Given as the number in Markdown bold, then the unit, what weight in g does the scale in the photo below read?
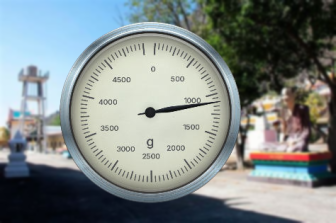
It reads **1100** g
